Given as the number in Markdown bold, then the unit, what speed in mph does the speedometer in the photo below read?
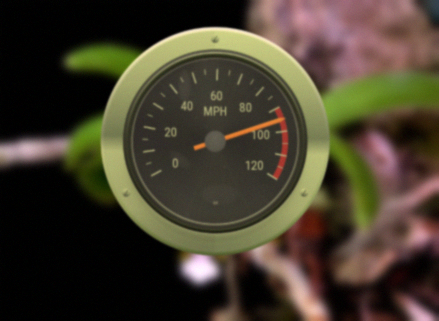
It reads **95** mph
